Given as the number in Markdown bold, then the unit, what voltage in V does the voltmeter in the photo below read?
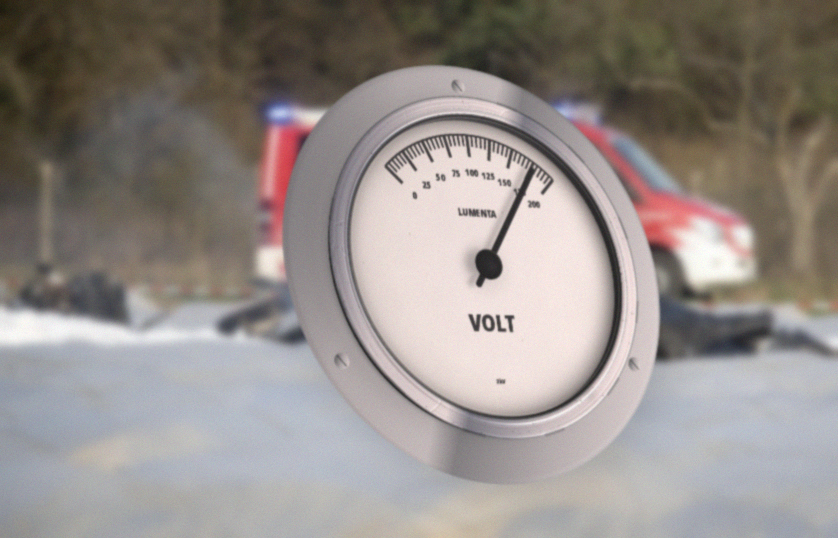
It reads **175** V
